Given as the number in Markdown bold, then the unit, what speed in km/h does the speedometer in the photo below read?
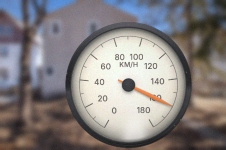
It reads **160** km/h
